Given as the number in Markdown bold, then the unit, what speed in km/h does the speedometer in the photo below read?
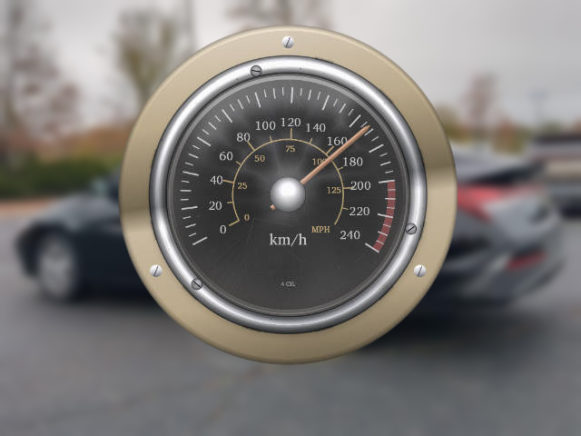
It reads **167.5** km/h
